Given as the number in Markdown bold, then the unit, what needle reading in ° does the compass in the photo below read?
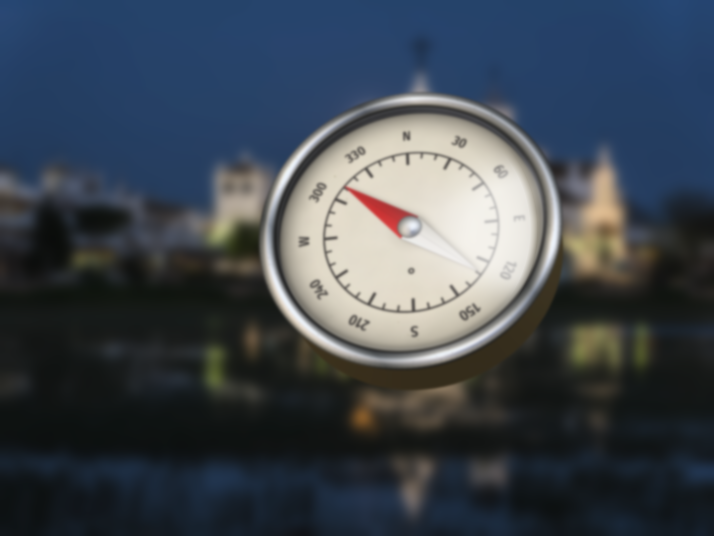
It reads **310** °
